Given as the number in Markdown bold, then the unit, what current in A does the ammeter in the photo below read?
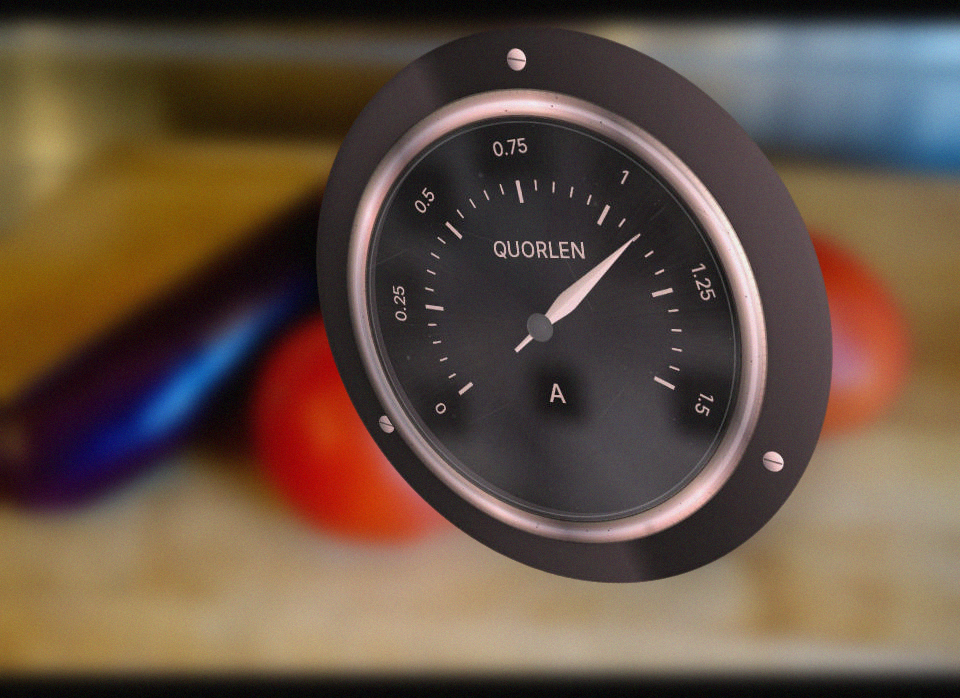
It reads **1.1** A
